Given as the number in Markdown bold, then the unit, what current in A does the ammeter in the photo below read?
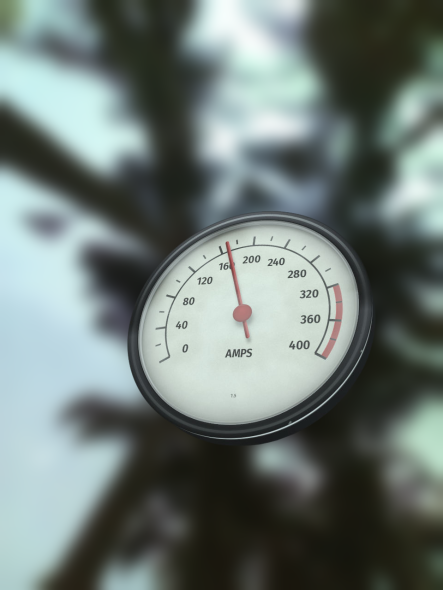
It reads **170** A
